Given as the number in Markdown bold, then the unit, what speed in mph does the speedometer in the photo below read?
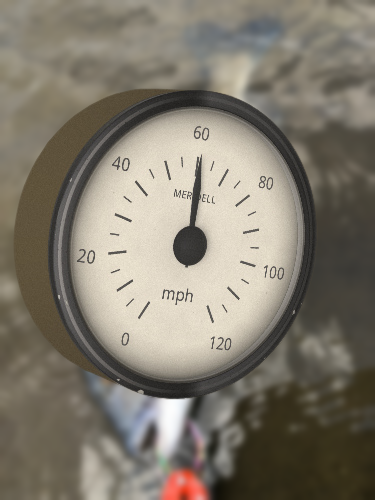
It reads **60** mph
